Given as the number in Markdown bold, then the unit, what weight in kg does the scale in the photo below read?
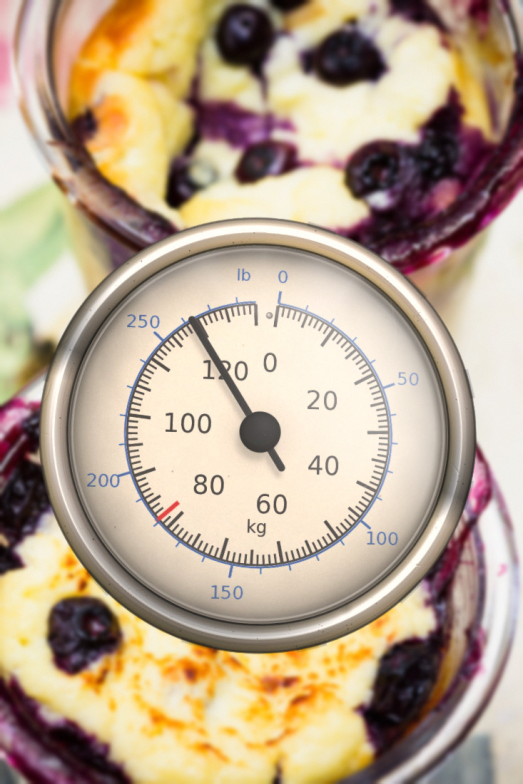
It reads **119** kg
